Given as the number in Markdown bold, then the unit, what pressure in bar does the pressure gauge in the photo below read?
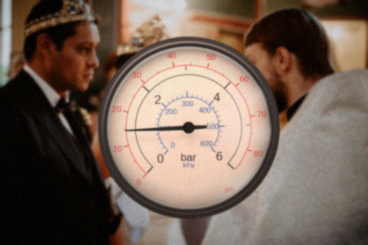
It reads **1** bar
